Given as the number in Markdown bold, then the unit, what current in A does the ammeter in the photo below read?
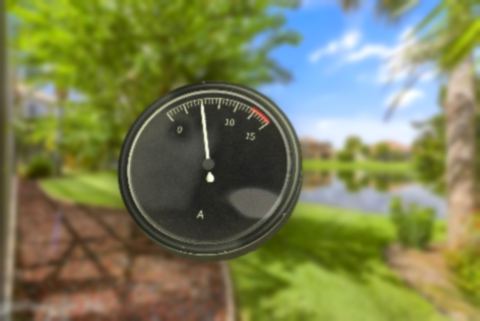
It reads **5** A
